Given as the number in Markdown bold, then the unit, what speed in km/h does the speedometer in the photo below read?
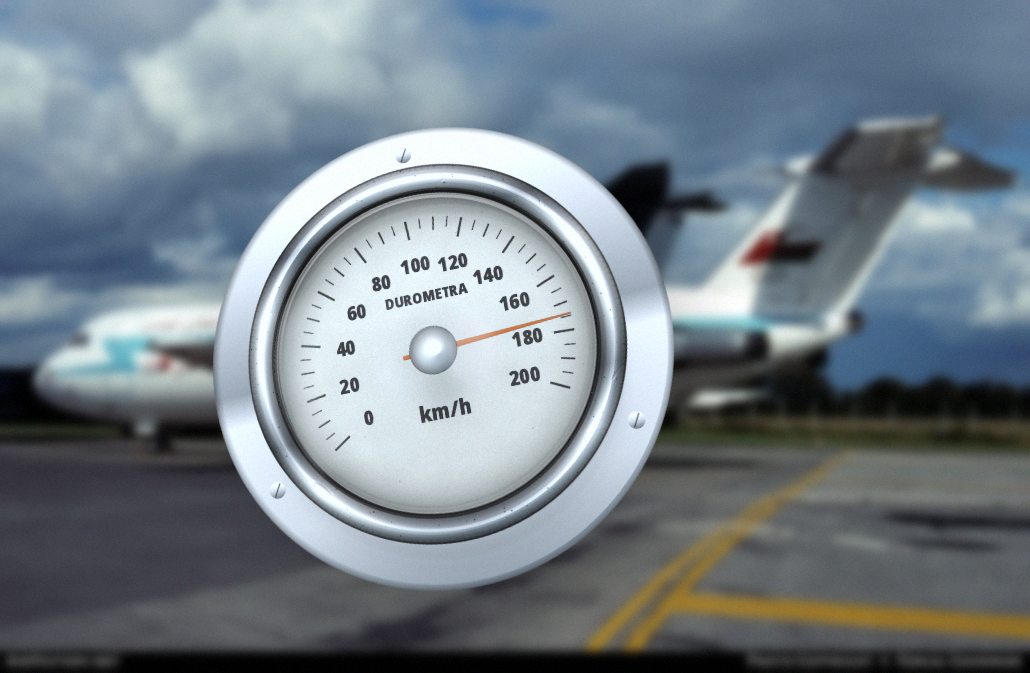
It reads **175** km/h
